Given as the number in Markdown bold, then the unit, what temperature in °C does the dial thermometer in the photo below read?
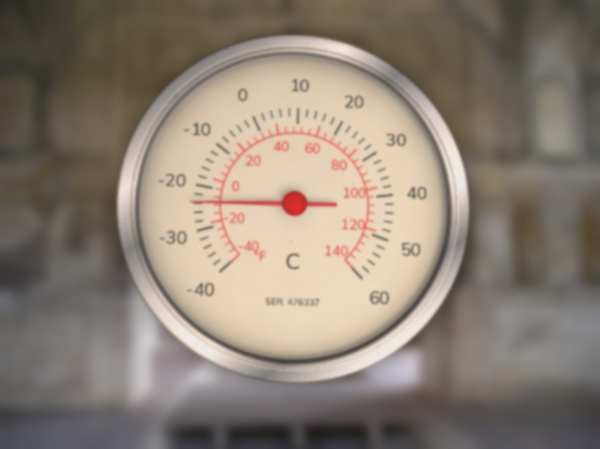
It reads **-24** °C
